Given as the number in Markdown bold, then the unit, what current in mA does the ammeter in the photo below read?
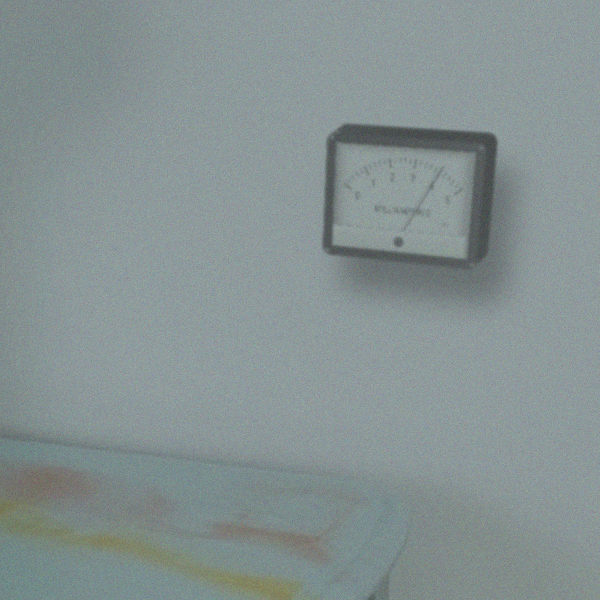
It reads **4** mA
